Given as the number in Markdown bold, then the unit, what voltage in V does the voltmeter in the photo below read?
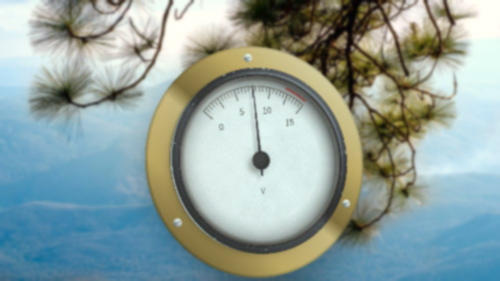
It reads **7.5** V
